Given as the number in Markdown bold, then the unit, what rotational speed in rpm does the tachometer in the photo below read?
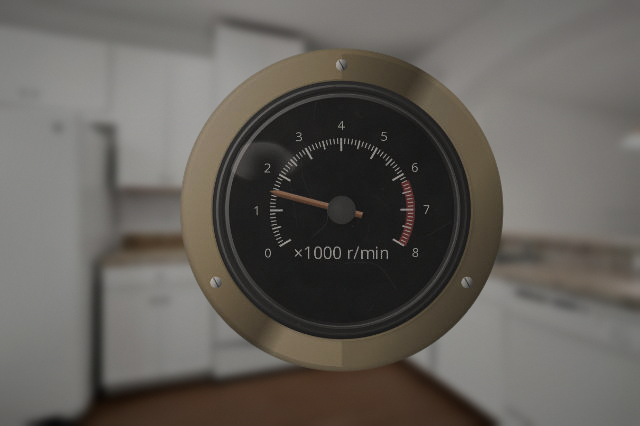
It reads **1500** rpm
